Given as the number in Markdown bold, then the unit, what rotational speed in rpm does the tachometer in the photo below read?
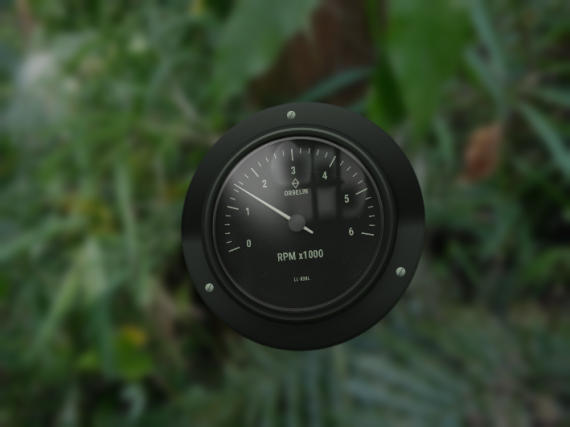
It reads **1500** rpm
